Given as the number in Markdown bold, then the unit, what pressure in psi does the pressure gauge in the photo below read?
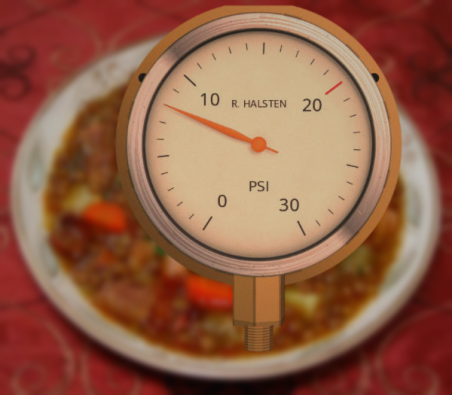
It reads **8** psi
